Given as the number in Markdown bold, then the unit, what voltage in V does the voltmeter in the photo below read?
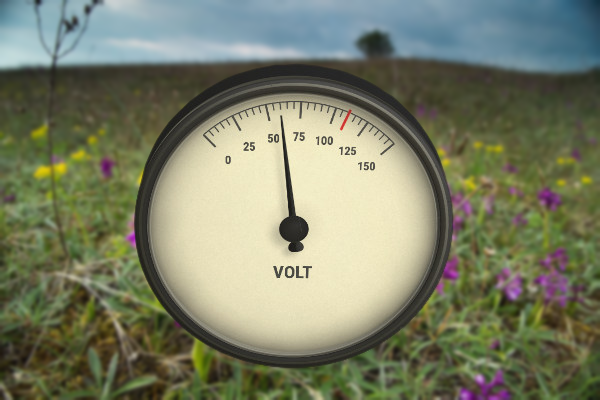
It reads **60** V
